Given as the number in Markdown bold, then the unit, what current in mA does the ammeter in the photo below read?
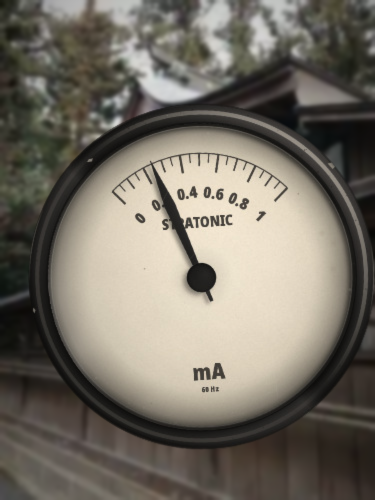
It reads **0.25** mA
